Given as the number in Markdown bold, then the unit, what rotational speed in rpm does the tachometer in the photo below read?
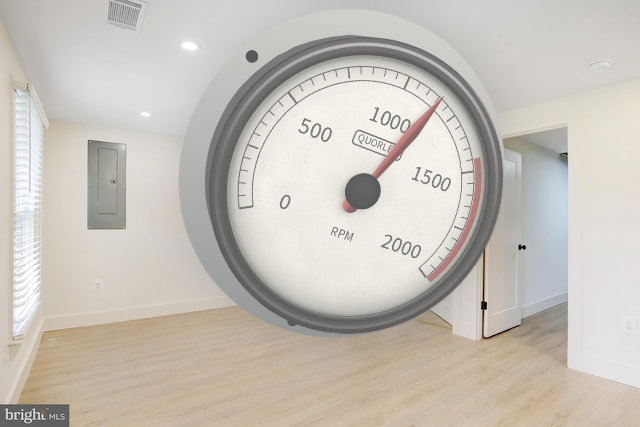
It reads **1150** rpm
